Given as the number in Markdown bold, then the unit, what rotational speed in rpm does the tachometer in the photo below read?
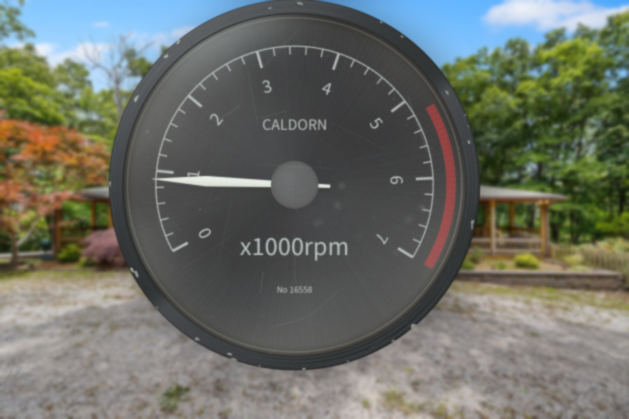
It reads **900** rpm
